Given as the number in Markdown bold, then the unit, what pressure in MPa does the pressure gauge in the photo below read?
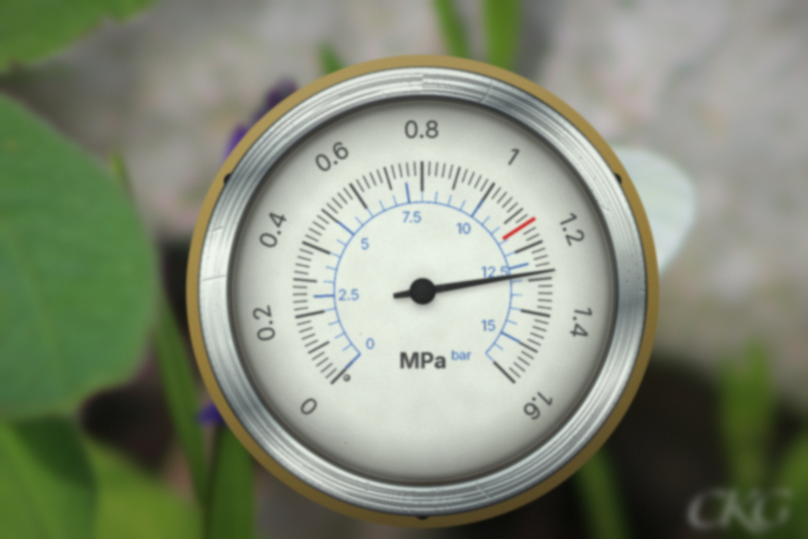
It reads **1.28** MPa
